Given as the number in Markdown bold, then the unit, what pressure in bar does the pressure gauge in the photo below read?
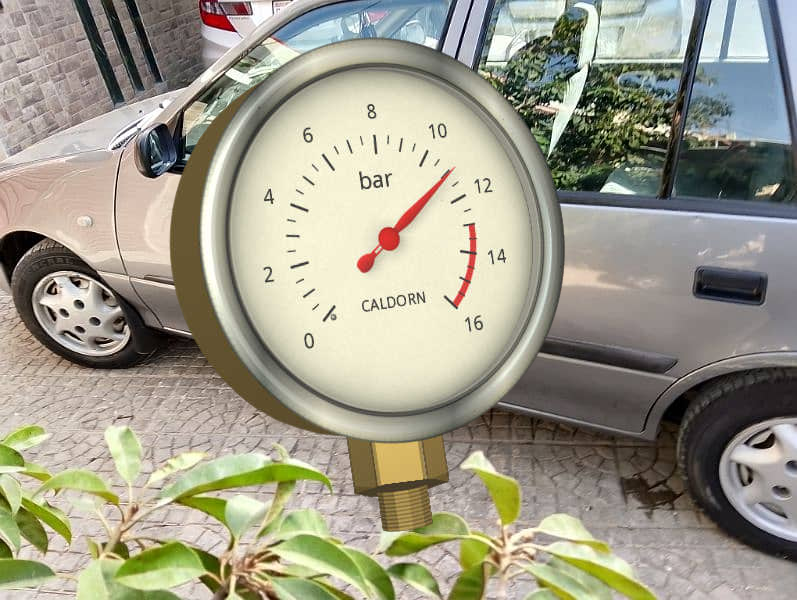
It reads **11** bar
